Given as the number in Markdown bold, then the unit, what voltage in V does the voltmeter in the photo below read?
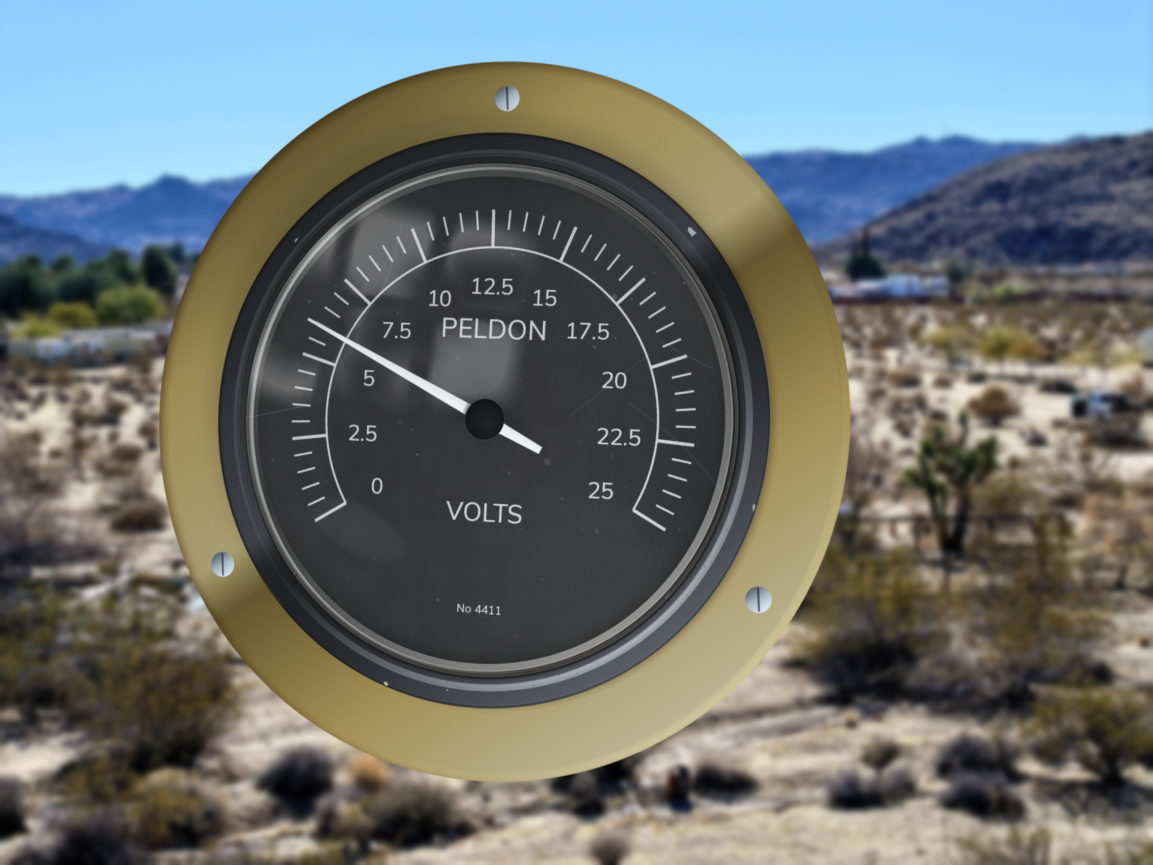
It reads **6** V
